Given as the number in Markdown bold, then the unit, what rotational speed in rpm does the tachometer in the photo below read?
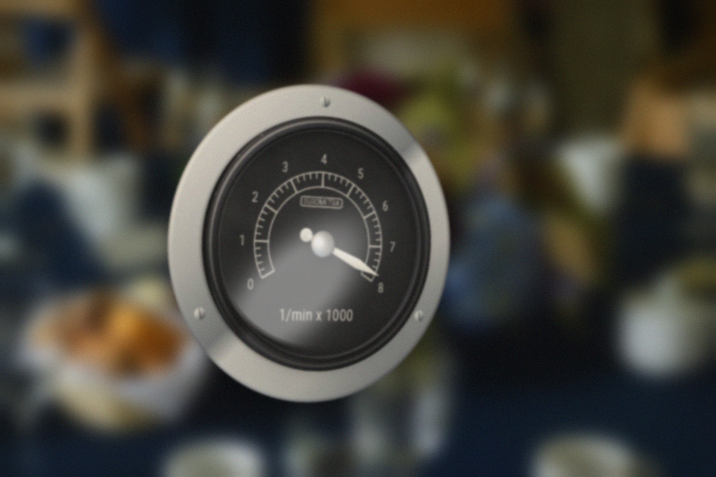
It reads **7800** rpm
